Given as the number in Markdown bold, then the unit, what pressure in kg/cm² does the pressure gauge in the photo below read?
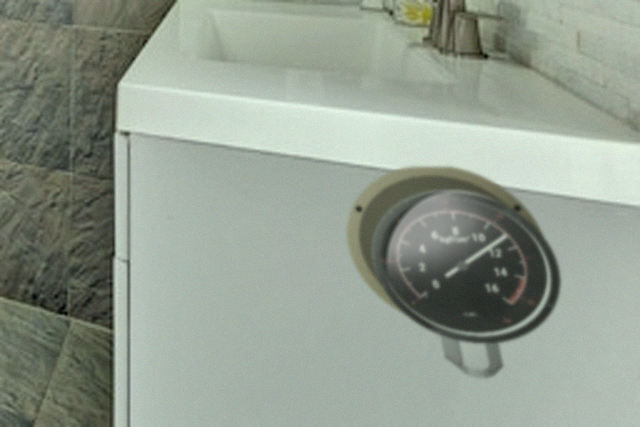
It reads **11** kg/cm²
